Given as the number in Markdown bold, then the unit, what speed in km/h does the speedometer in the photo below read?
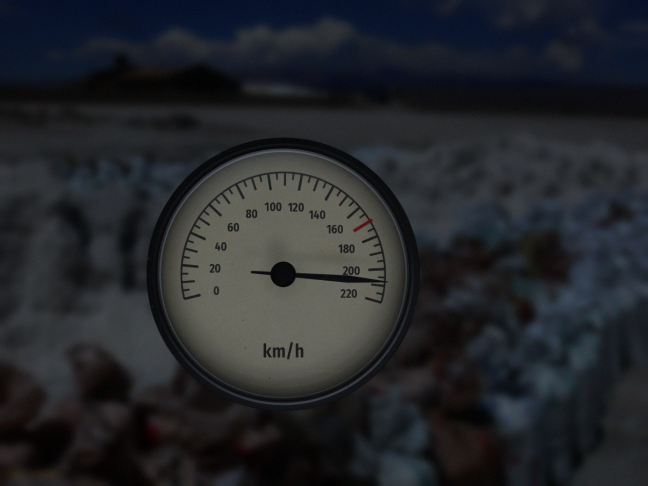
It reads **207.5** km/h
